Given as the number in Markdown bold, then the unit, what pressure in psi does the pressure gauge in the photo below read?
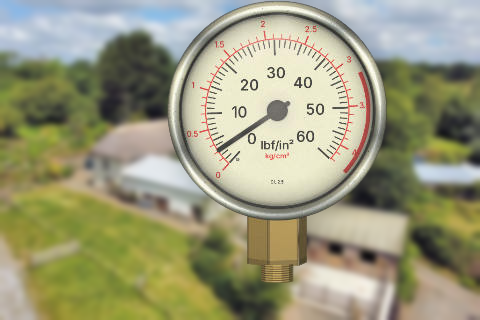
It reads **3** psi
